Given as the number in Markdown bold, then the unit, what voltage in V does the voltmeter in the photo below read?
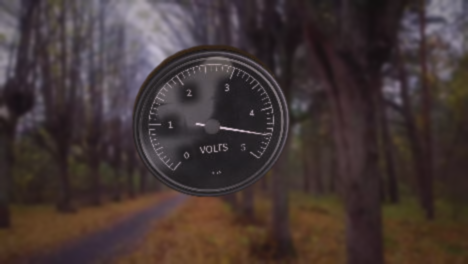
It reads **4.5** V
